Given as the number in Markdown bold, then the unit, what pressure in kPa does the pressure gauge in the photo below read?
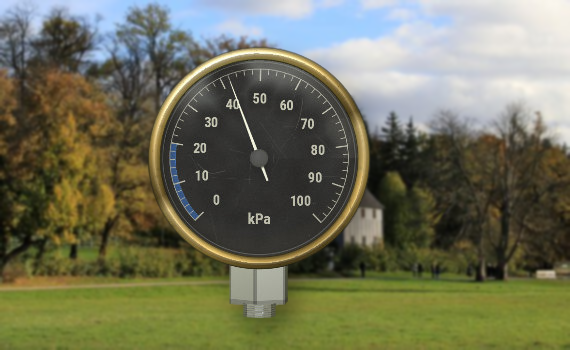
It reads **42** kPa
